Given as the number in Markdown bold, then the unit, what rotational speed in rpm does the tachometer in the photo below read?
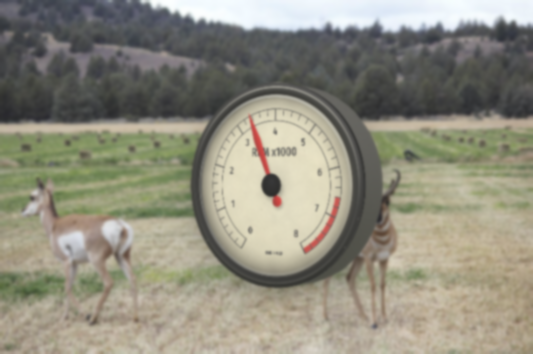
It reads **3400** rpm
